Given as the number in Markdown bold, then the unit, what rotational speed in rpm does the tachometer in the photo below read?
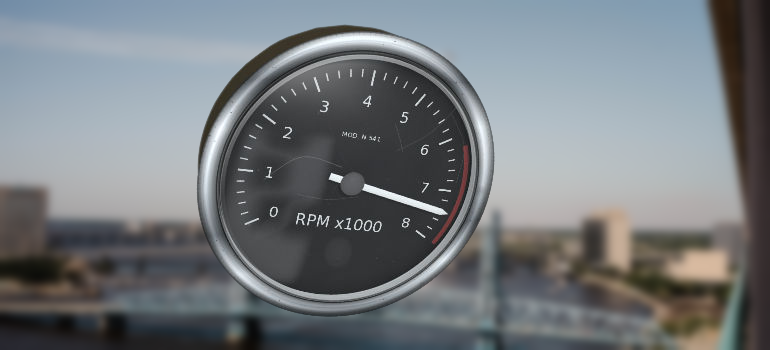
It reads **7400** rpm
